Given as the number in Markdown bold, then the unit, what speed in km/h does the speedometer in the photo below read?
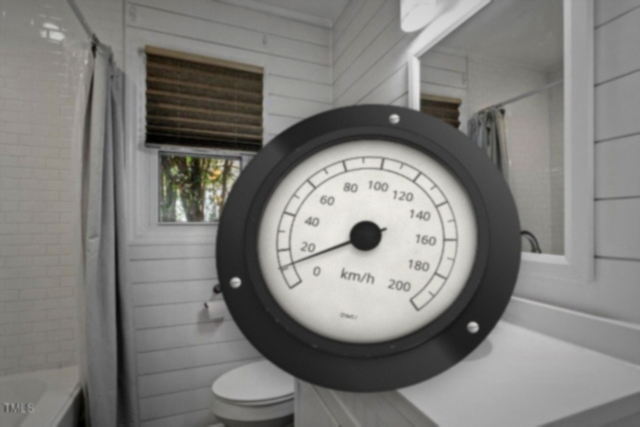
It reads **10** km/h
